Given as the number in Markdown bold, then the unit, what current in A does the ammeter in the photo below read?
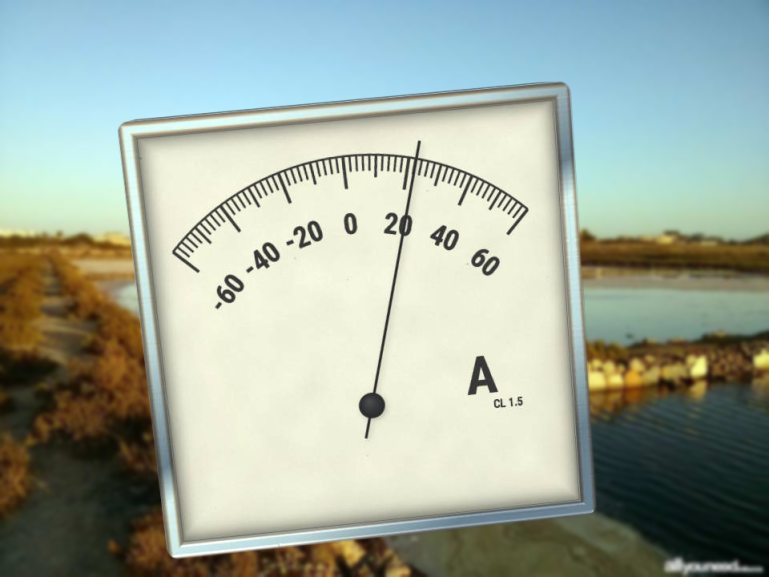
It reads **22** A
